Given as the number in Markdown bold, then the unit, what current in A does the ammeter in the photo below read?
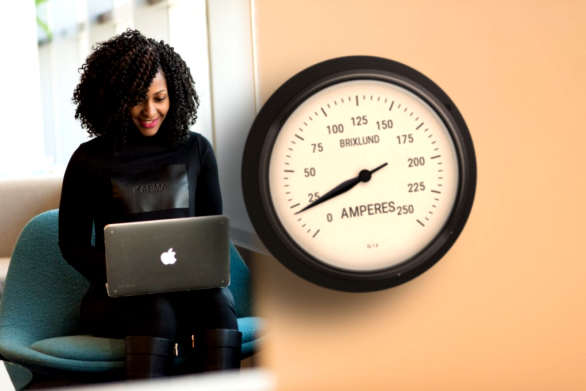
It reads **20** A
